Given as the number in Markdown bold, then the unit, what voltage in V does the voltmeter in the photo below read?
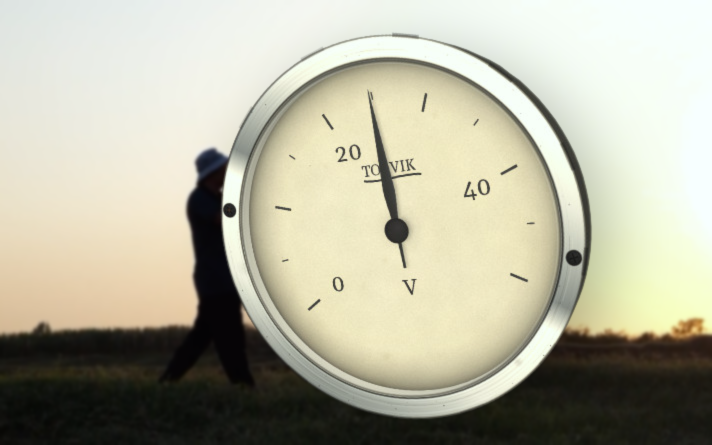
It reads **25** V
